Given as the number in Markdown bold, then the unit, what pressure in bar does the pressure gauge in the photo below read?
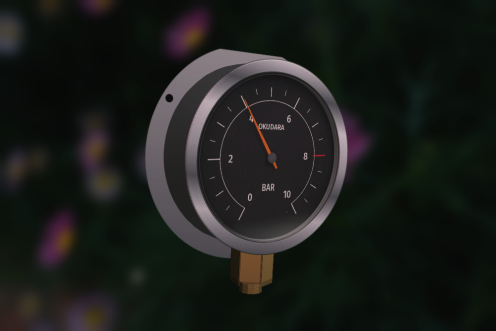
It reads **4** bar
